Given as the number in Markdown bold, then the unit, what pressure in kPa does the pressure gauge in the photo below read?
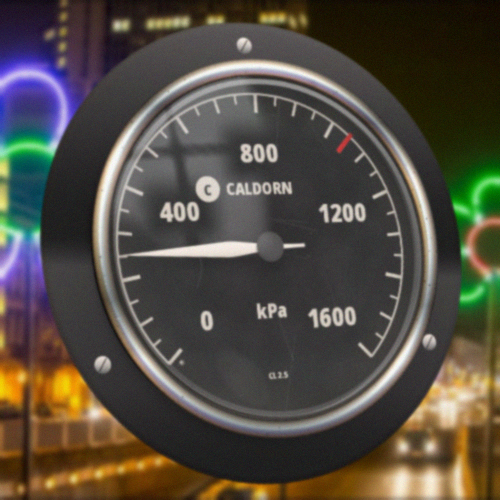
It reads **250** kPa
